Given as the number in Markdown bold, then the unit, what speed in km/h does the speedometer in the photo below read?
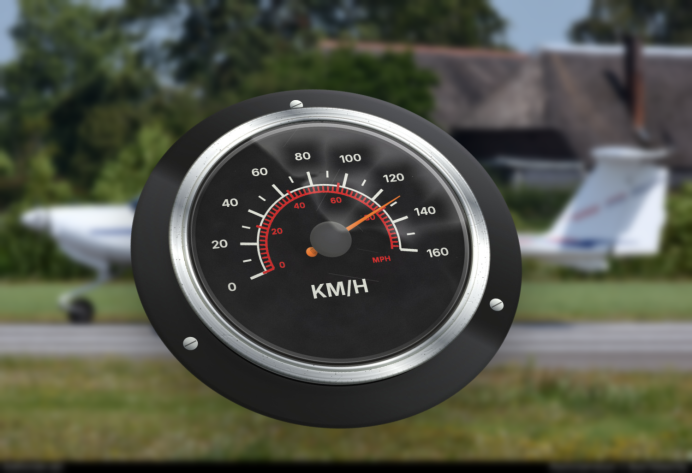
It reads **130** km/h
